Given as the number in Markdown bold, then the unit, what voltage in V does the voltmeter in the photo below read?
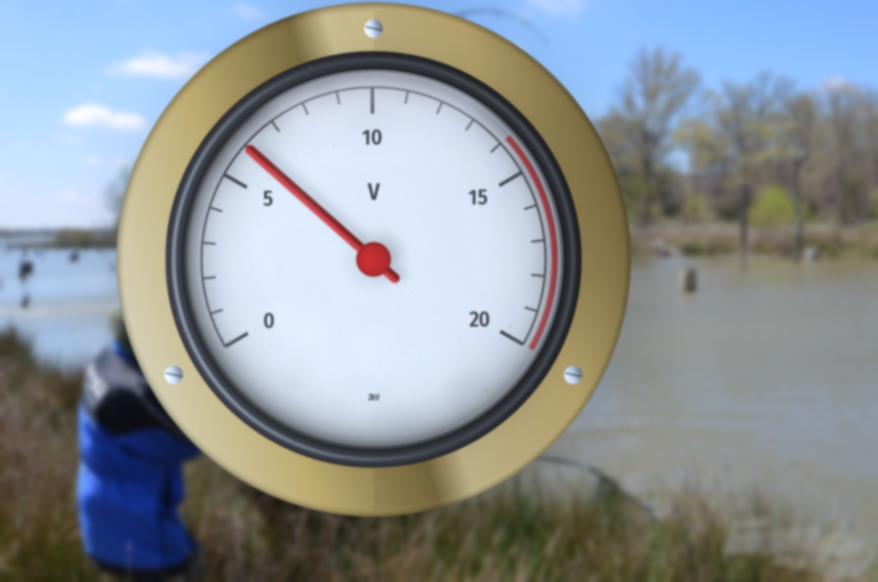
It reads **6** V
